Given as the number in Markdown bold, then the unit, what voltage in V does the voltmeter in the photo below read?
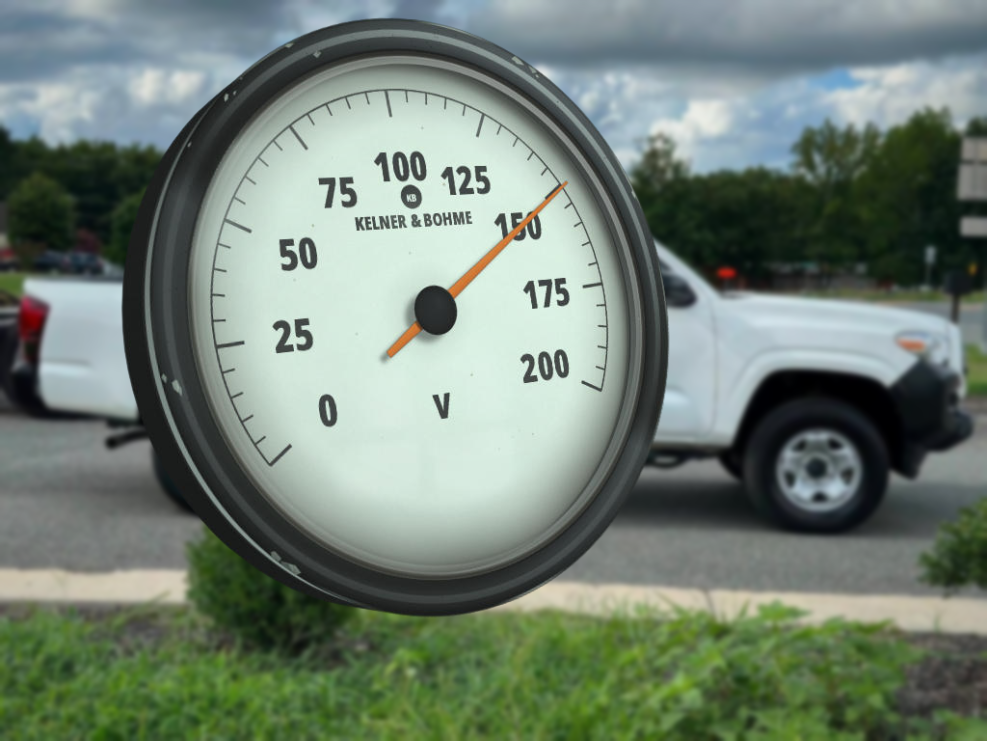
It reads **150** V
